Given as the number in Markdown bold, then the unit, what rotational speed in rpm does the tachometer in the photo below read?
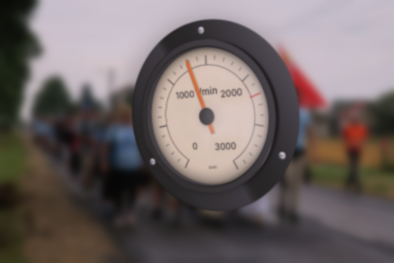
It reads **1300** rpm
